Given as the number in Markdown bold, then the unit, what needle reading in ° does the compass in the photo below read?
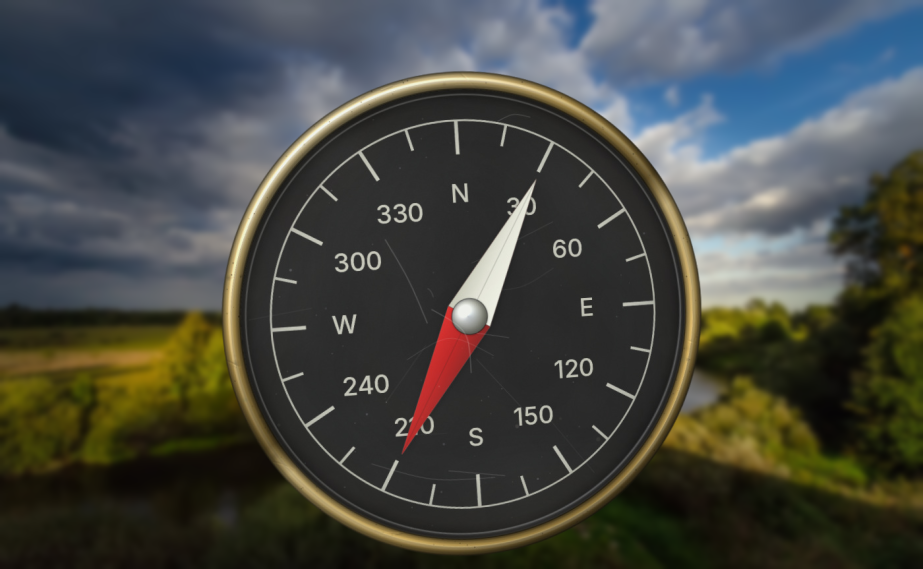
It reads **210** °
